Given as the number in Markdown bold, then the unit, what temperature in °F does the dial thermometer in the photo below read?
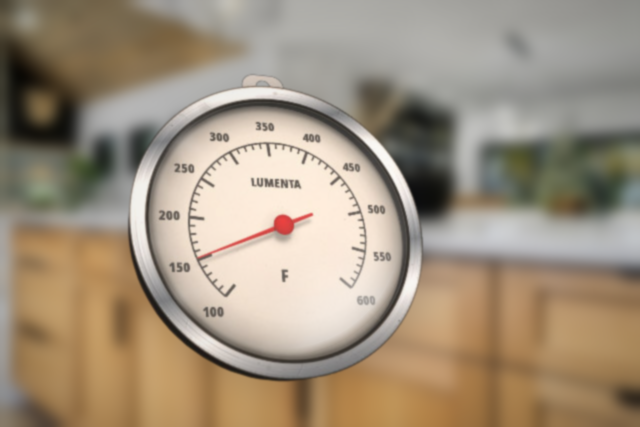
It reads **150** °F
